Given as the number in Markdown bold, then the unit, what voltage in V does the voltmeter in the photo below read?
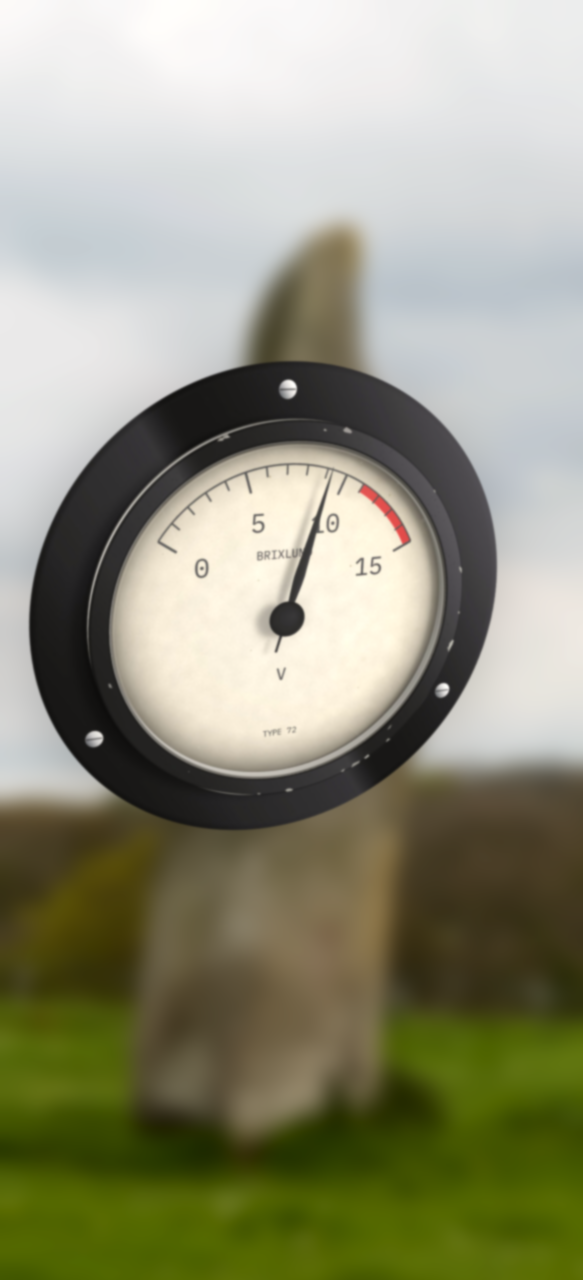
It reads **9** V
